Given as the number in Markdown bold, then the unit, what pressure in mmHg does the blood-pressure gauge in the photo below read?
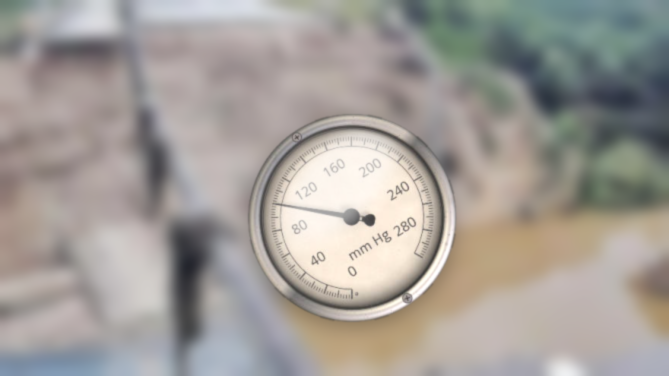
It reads **100** mmHg
